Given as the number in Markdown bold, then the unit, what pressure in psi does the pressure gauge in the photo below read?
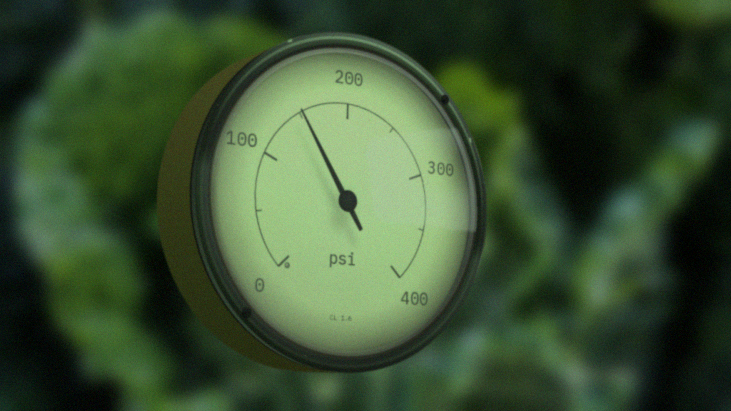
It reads **150** psi
